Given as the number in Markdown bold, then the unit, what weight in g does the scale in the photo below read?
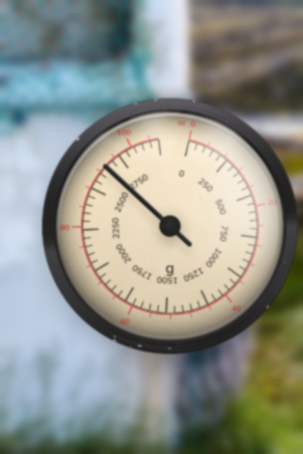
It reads **2650** g
